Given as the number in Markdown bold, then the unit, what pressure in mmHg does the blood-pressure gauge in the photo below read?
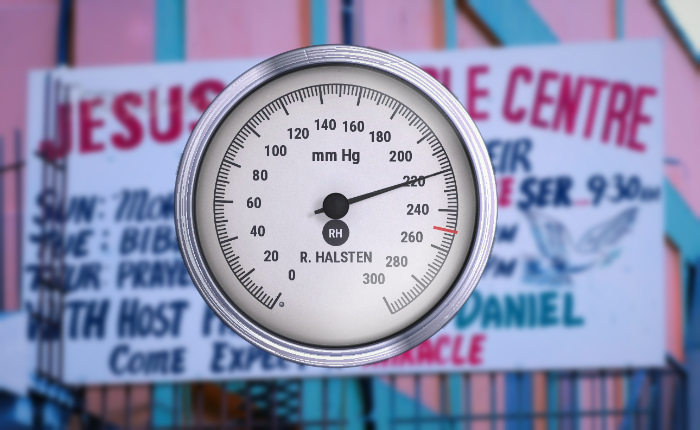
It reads **220** mmHg
